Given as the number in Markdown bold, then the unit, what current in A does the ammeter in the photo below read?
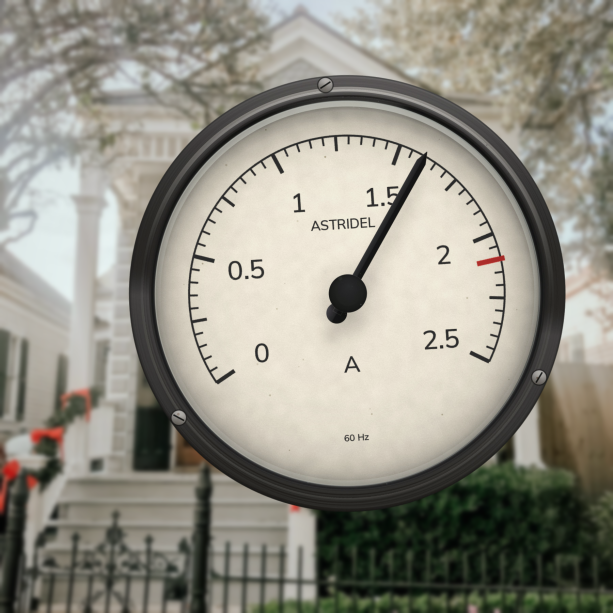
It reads **1.6** A
